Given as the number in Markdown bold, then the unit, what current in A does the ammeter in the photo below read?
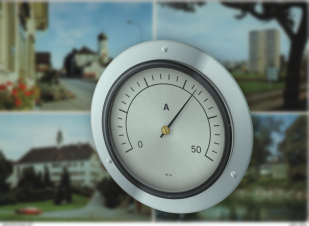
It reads **33** A
